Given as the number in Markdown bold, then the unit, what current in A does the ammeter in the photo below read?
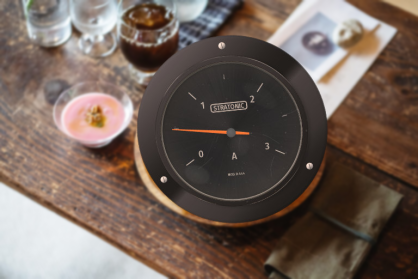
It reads **0.5** A
